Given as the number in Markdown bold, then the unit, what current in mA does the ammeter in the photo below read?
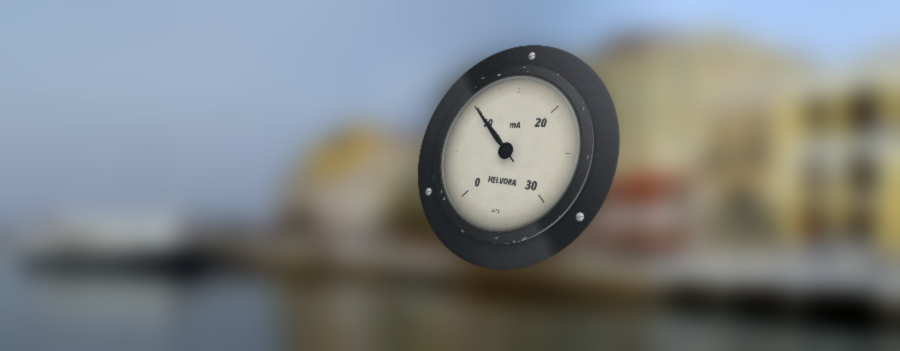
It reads **10** mA
